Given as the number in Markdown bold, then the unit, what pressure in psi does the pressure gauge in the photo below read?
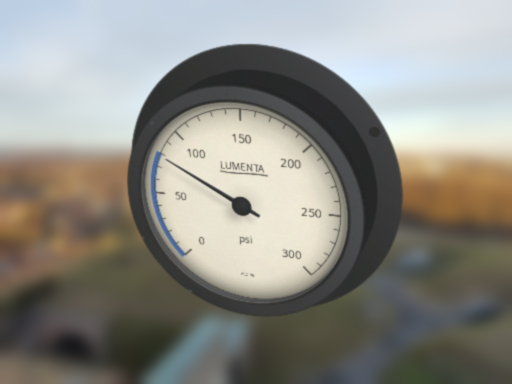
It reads **80** psi
